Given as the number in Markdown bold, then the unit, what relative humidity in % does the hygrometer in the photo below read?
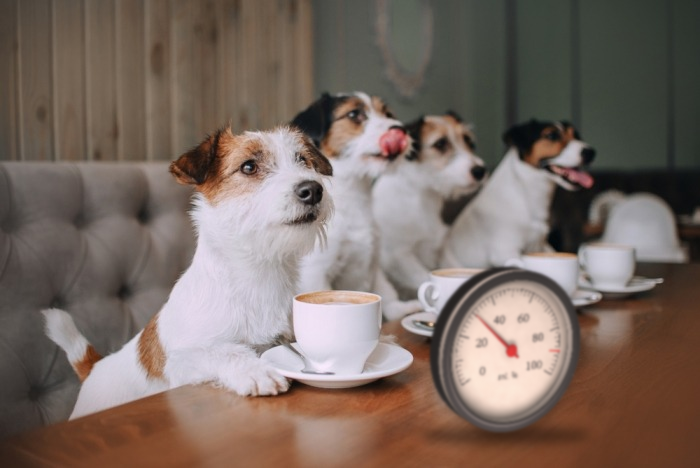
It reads **30** %
